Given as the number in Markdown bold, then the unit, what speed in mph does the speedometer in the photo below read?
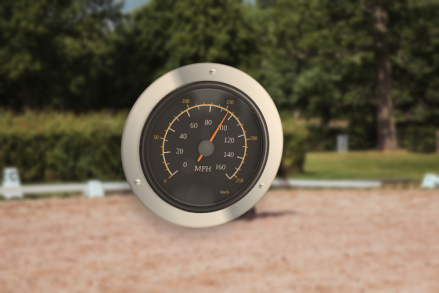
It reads **95** mph
